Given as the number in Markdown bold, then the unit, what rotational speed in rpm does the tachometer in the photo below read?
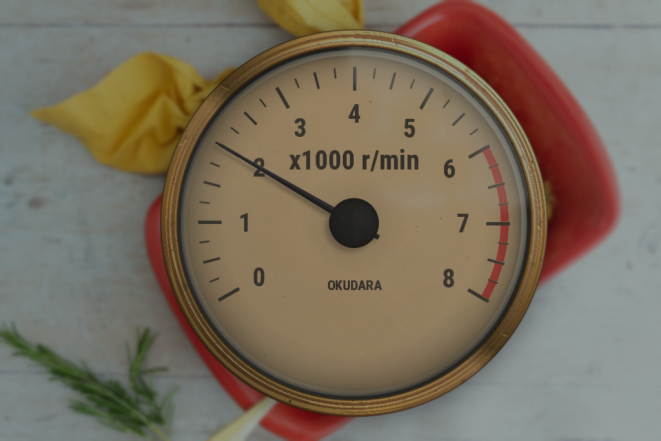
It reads **2000** rpm
